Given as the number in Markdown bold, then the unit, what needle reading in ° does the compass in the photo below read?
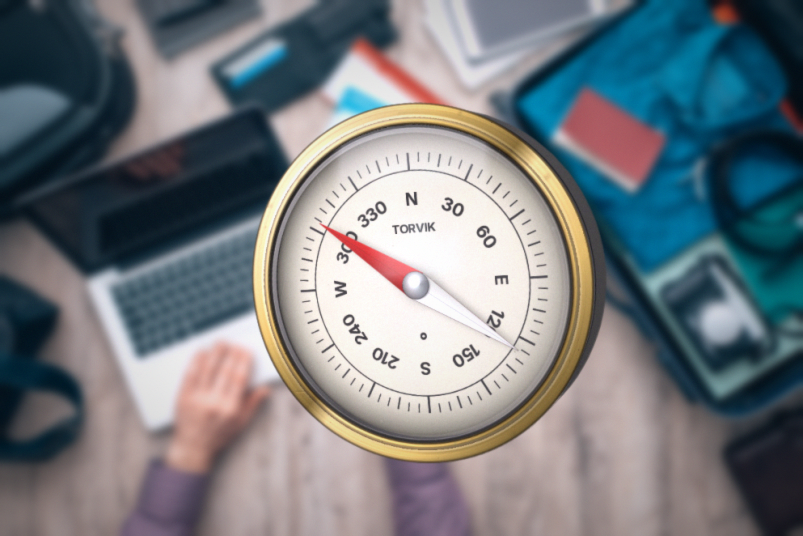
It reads **305** °
